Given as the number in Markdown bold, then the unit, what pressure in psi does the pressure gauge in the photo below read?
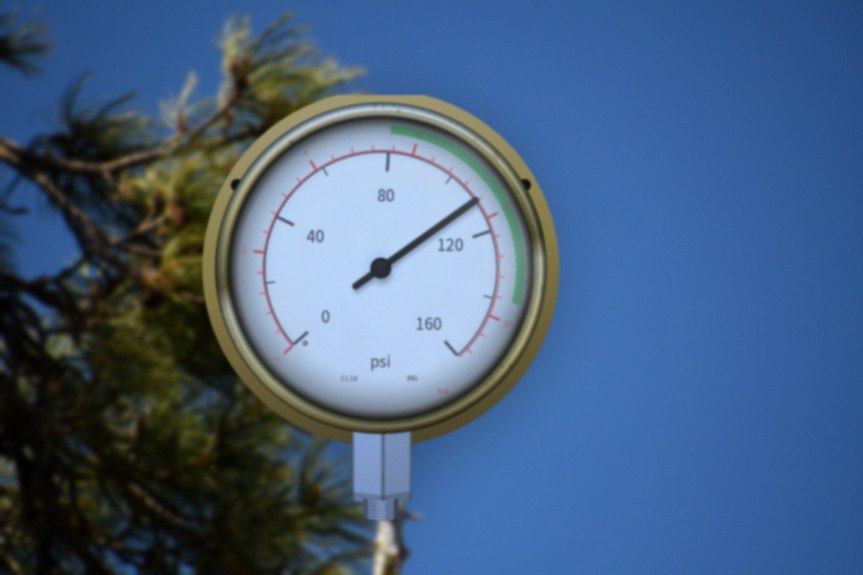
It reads **110** psi
